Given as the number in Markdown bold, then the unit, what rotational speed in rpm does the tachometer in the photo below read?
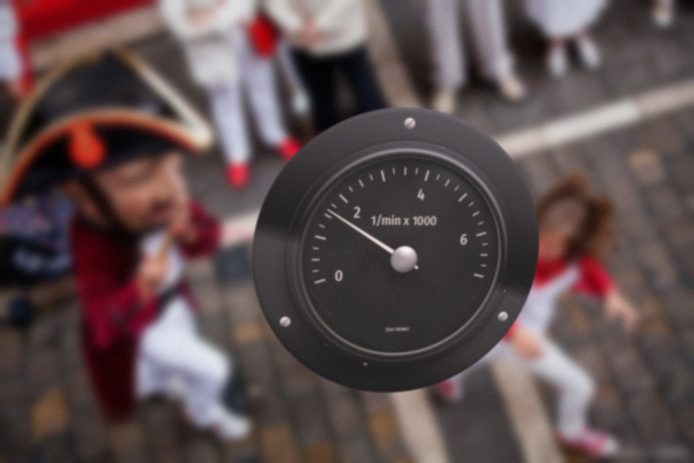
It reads **1625** rpm
